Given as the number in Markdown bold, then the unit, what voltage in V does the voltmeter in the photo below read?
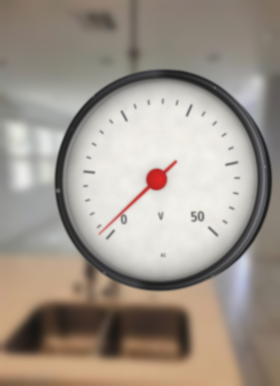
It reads **1** V
